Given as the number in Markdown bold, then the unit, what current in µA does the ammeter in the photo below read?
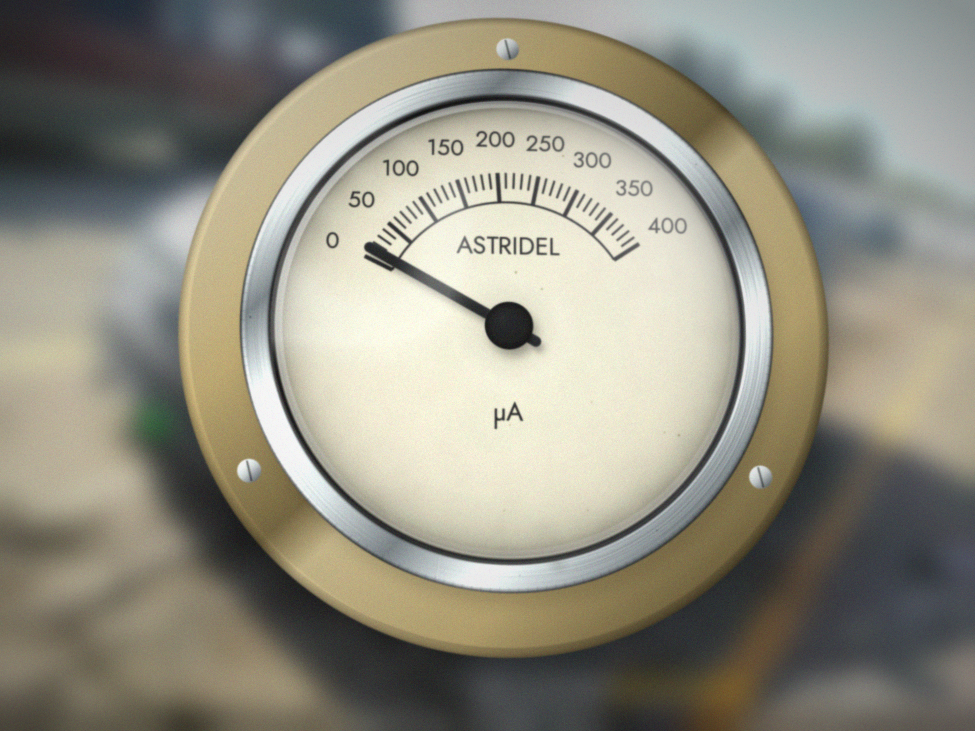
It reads **10** µA
